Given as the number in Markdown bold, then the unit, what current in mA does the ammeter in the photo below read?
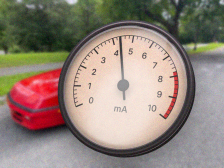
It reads **4.4** mA
